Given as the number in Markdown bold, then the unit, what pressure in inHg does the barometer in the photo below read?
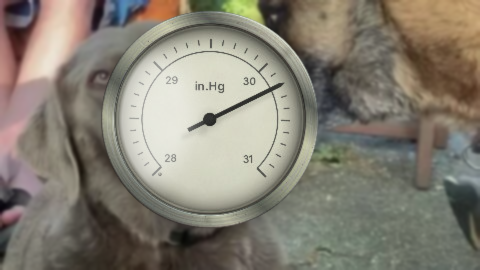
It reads **30.2** inHg
